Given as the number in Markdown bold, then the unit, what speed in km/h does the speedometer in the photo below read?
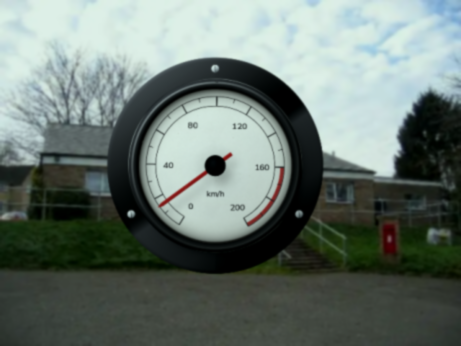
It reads **15** km/h
